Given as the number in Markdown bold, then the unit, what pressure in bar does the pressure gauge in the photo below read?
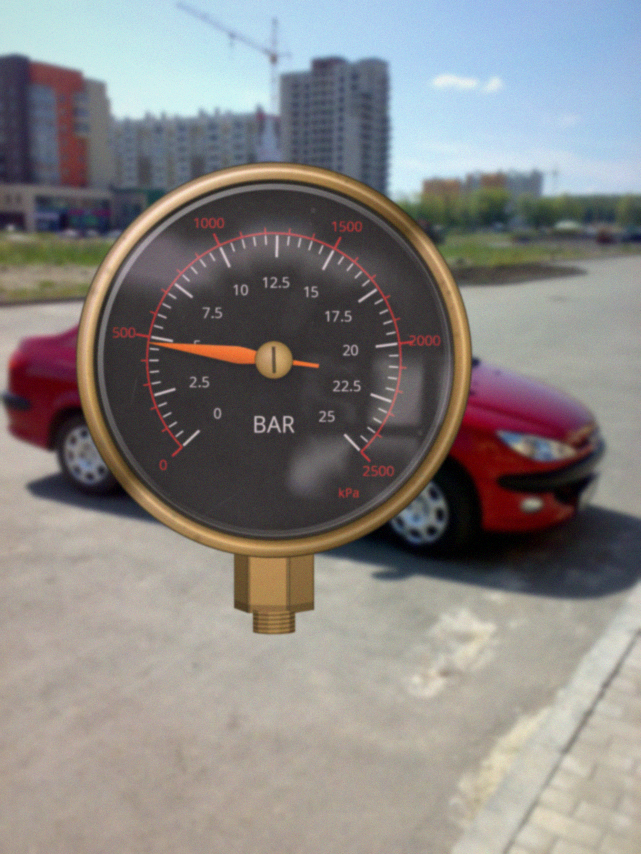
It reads **4.75** bar
